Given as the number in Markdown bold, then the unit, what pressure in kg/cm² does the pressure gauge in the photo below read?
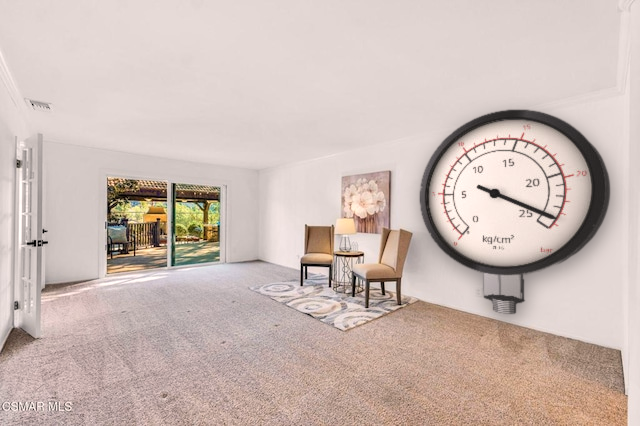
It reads **24** kg/cm²
